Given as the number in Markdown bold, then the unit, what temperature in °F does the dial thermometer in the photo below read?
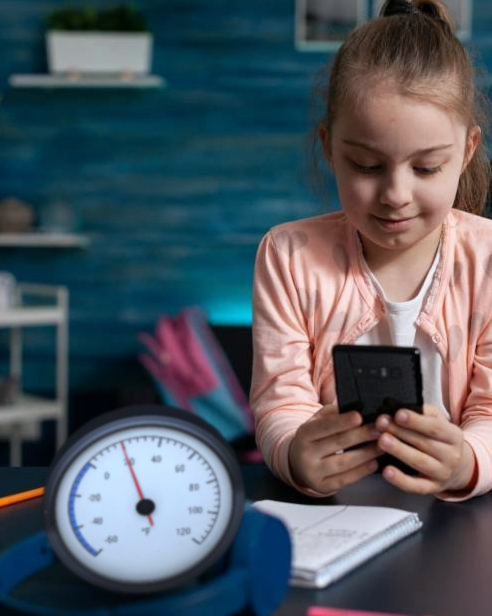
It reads **20** °F
